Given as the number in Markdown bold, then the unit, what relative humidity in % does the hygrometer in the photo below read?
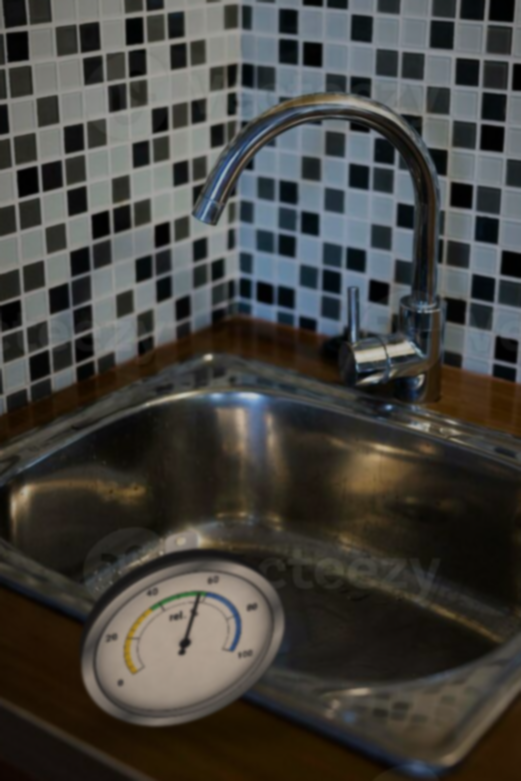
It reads **56** %
